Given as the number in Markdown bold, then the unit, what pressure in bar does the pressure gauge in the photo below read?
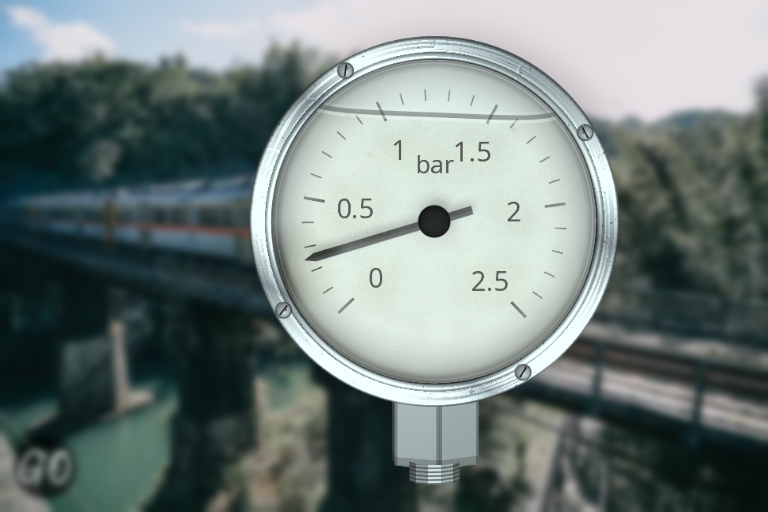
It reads **0.25** bar
